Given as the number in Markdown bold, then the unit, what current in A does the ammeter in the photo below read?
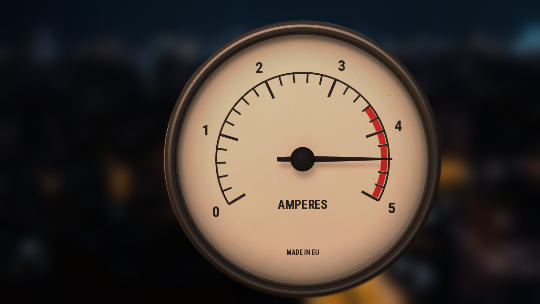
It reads **4.4** A
